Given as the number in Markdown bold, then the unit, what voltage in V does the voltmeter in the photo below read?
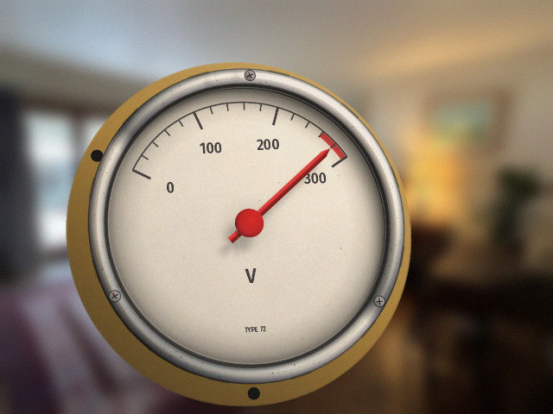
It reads **280** V
